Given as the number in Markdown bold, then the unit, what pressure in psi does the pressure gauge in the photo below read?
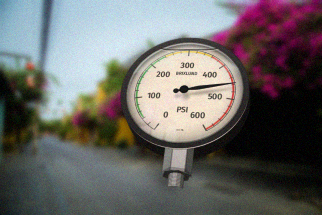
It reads **460** psi
